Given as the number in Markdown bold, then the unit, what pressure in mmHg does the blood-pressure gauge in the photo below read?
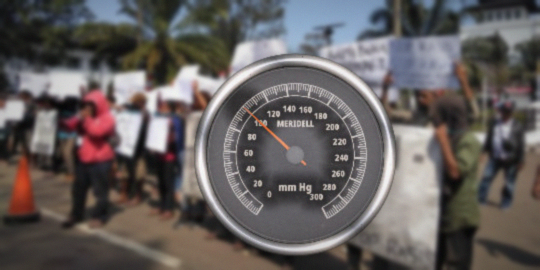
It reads **100** mmHg
